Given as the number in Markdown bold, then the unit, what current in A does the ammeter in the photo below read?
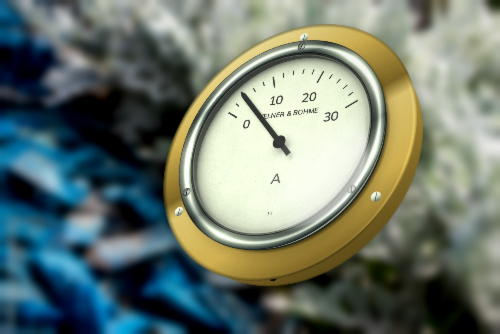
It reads **4** A
